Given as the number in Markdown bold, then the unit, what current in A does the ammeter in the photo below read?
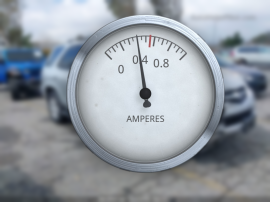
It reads **0.4** A
